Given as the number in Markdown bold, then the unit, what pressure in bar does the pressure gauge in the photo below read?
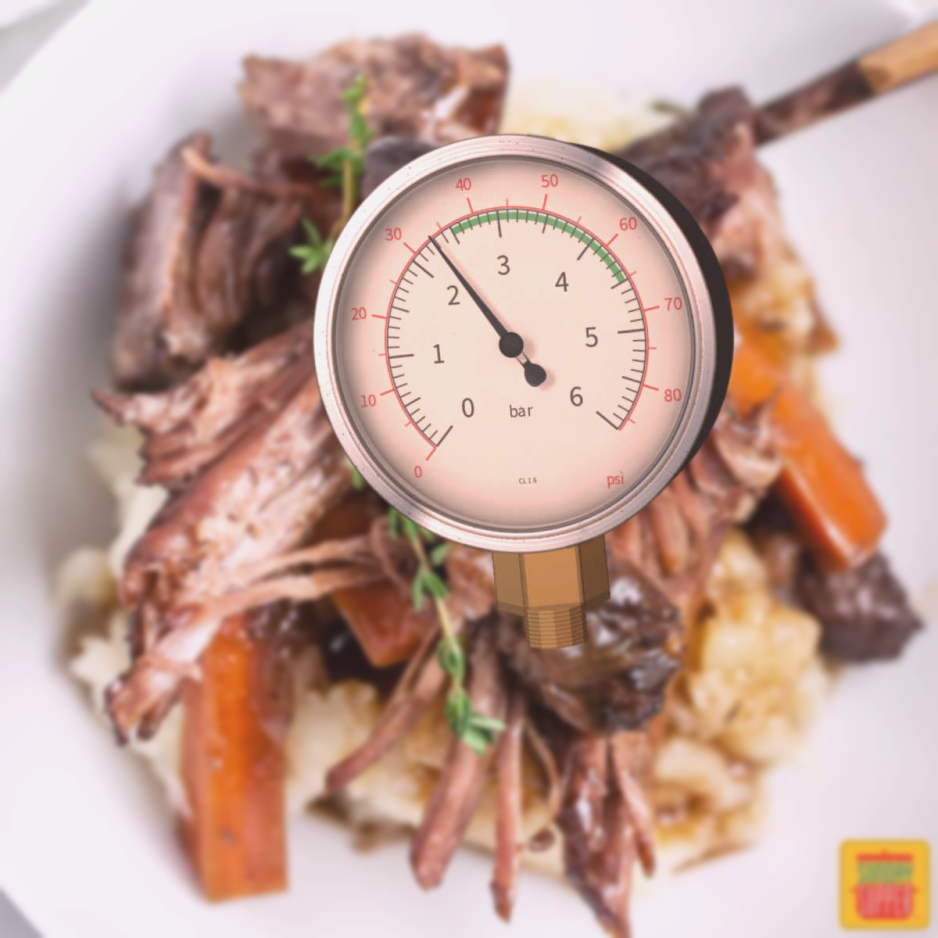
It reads **2.3** bar
